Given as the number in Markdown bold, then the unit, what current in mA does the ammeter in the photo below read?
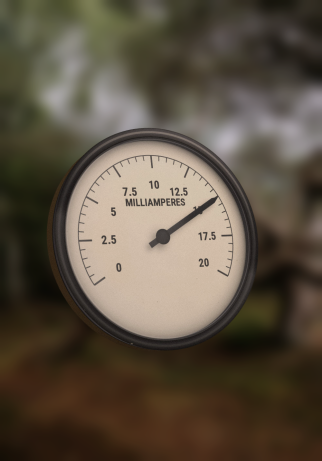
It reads **15** mA
